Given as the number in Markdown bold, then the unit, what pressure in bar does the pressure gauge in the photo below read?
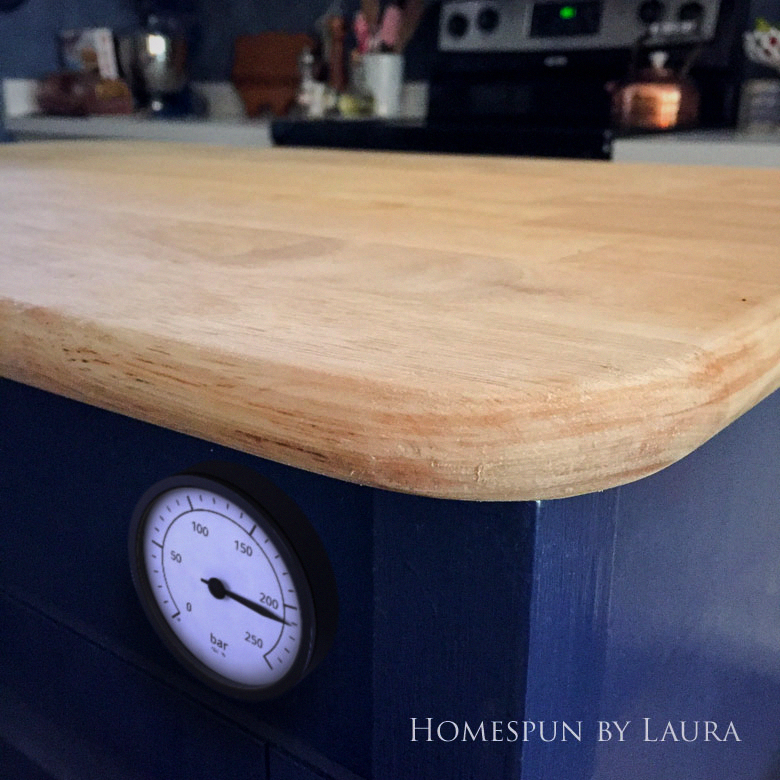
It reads **210** bar
